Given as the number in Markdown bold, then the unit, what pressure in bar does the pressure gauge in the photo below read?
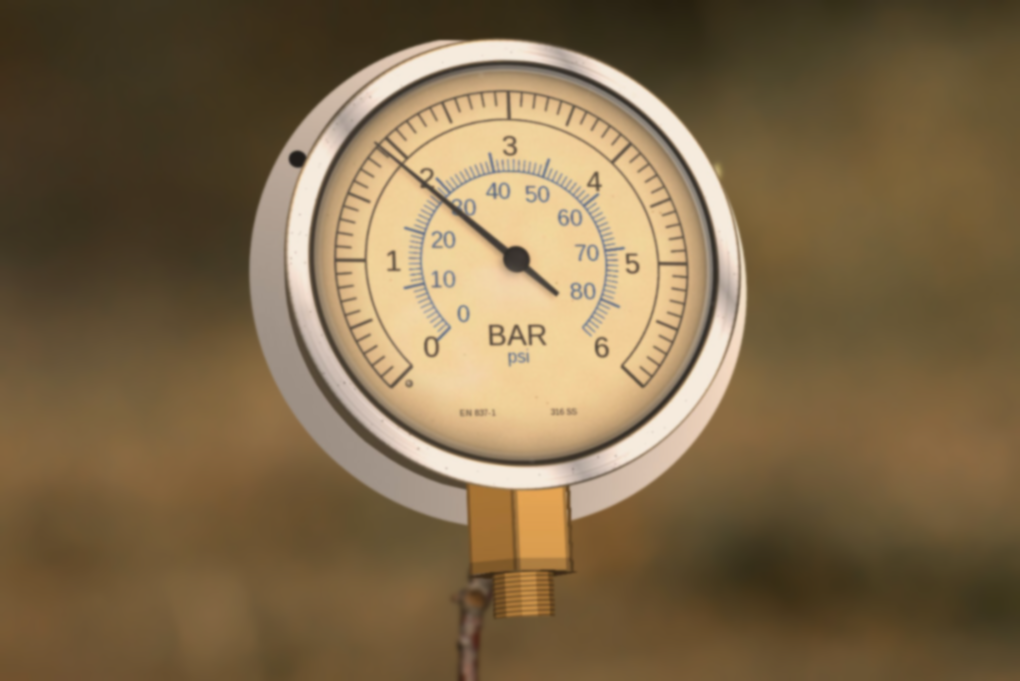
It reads **1.9** bar
